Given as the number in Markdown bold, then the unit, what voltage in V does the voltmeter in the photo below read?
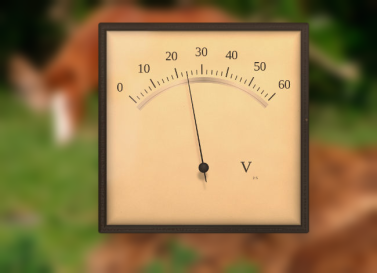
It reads **24** V
